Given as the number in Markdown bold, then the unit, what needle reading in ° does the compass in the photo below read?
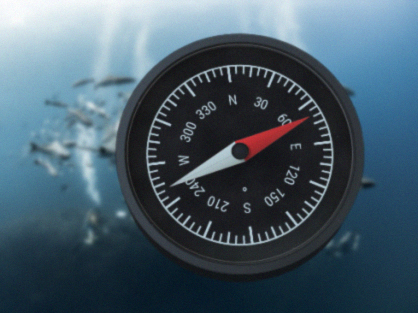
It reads **70** °
